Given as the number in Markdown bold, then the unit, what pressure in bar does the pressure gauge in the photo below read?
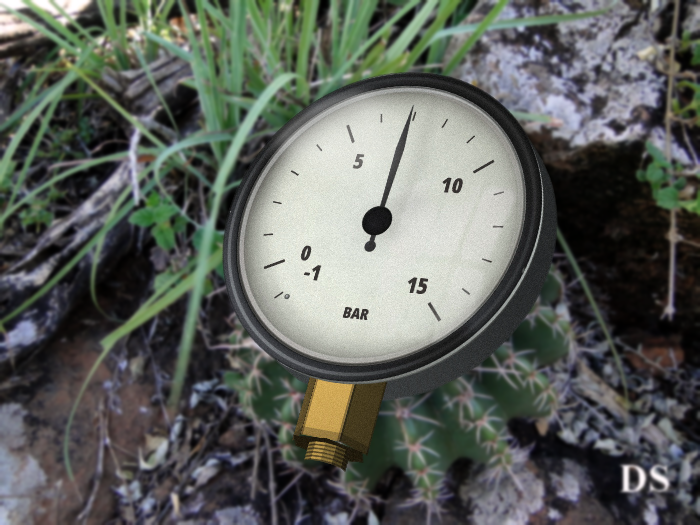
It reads **7** bar
